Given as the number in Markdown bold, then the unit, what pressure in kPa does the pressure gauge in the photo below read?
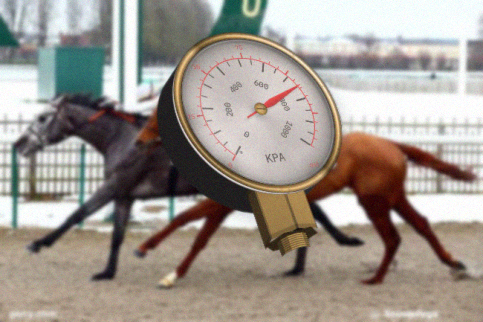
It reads **750** kPa
